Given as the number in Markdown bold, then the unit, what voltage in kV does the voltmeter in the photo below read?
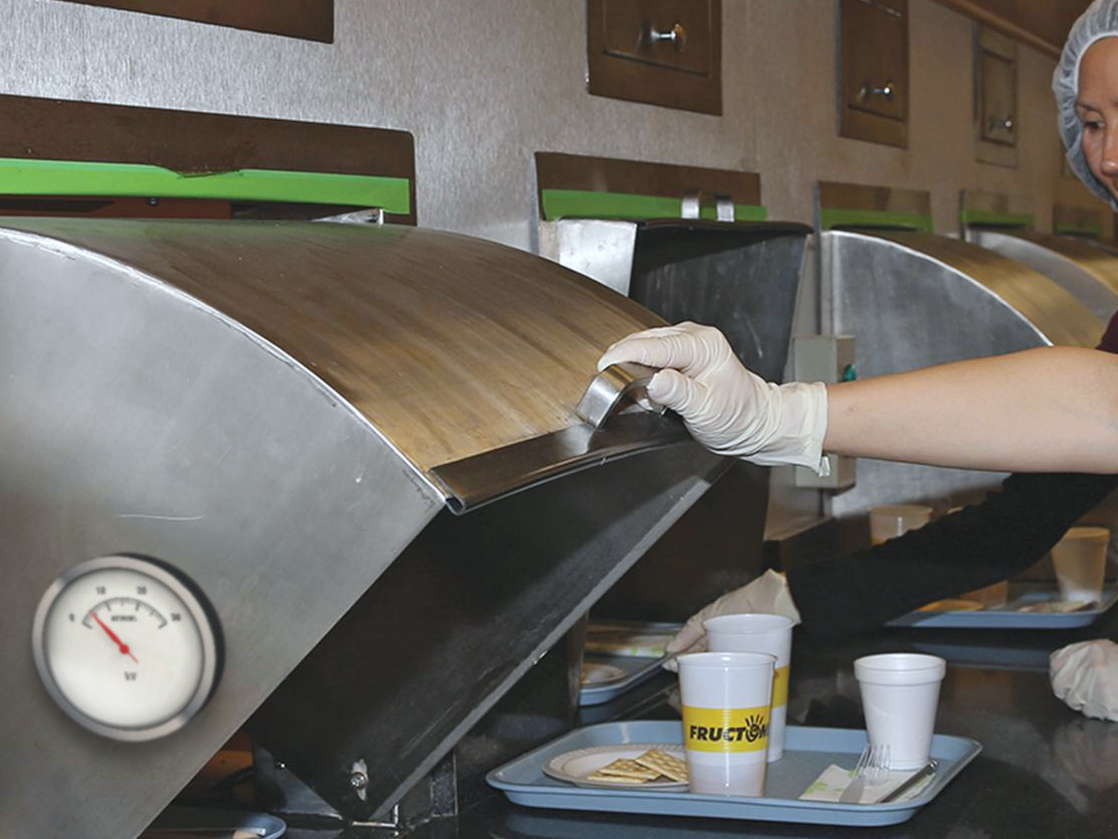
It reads **5** kV
